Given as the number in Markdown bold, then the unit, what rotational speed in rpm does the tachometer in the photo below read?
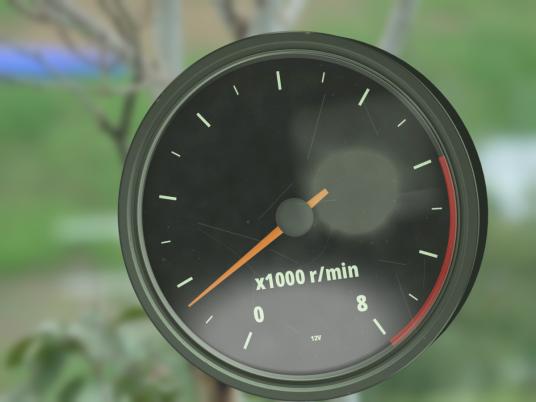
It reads **750** rpm
